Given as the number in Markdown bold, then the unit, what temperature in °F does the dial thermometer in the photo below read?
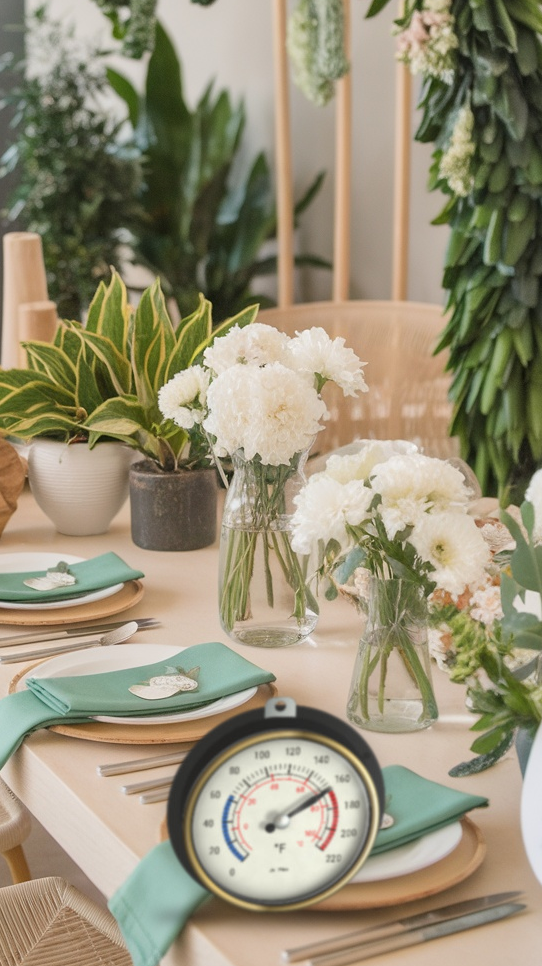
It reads **160** °F
